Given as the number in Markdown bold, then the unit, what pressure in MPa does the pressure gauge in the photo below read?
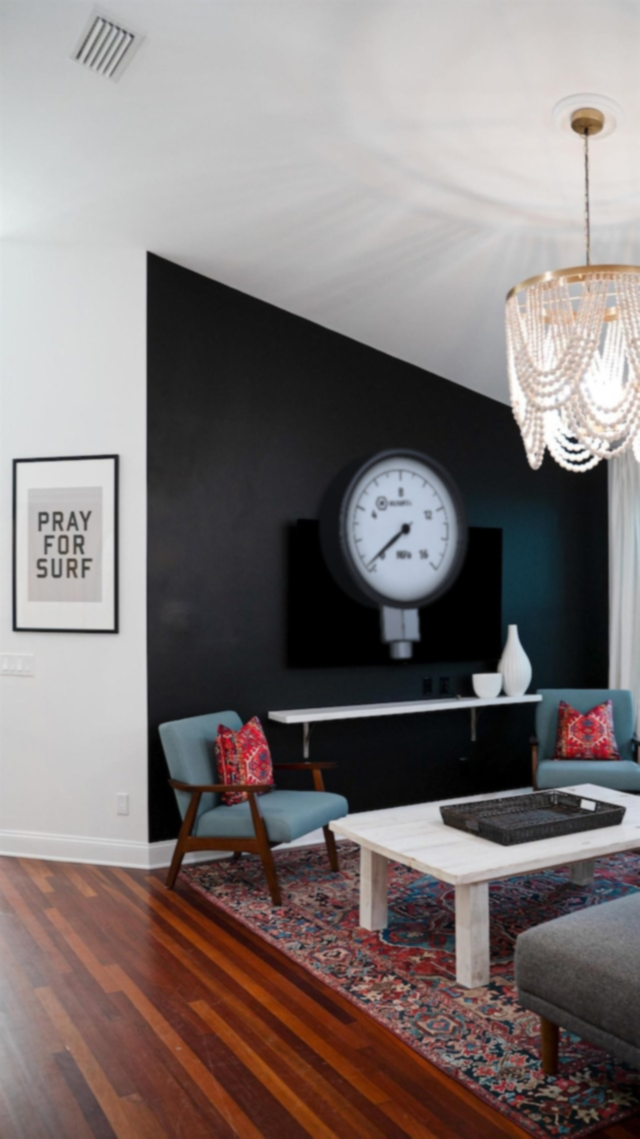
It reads **0.5** MPa
